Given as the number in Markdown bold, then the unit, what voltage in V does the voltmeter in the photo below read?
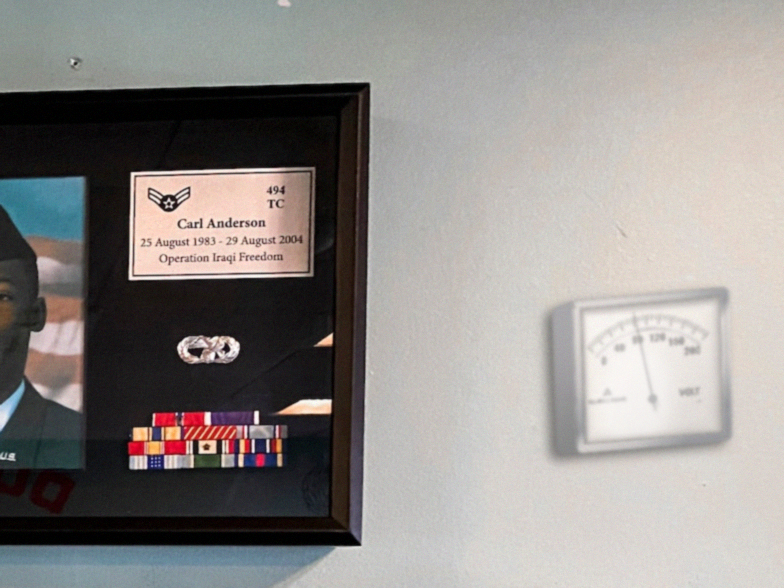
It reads **80** V
